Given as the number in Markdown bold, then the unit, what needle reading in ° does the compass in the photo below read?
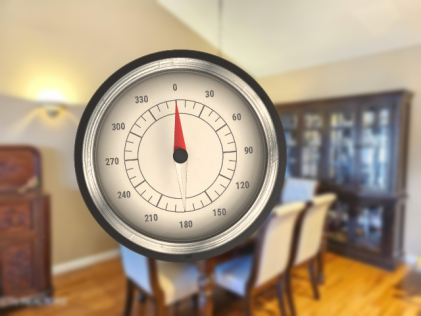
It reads **0** °
